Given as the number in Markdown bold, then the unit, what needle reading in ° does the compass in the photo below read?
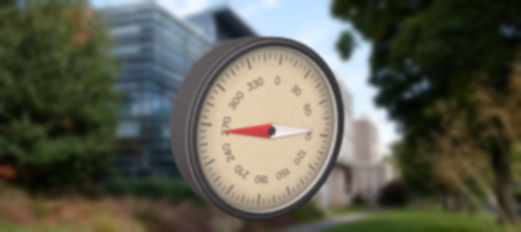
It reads **265** °
